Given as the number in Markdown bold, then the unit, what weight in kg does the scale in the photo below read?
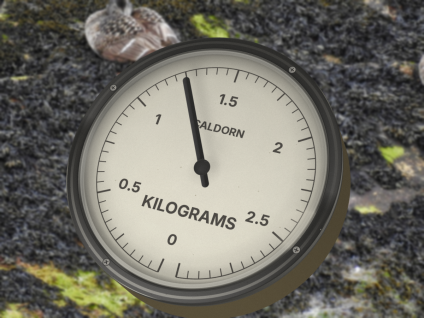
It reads **1.25** kg
